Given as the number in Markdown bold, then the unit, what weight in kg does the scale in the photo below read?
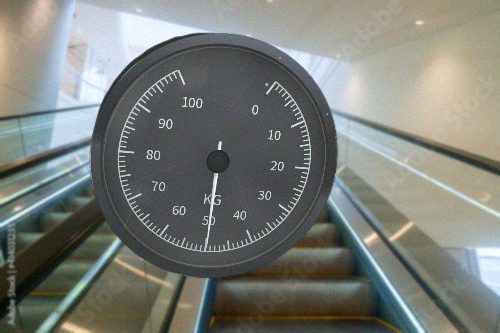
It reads **50** kg
